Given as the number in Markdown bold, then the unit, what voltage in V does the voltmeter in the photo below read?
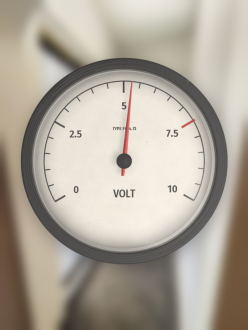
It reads **5.25** V
